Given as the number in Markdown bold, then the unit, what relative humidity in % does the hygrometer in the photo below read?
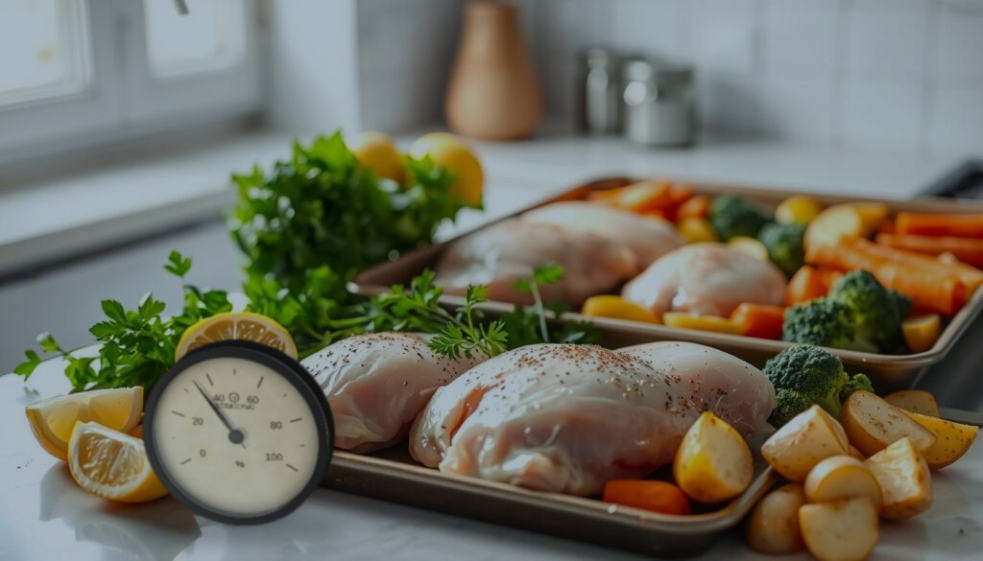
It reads **35** %
